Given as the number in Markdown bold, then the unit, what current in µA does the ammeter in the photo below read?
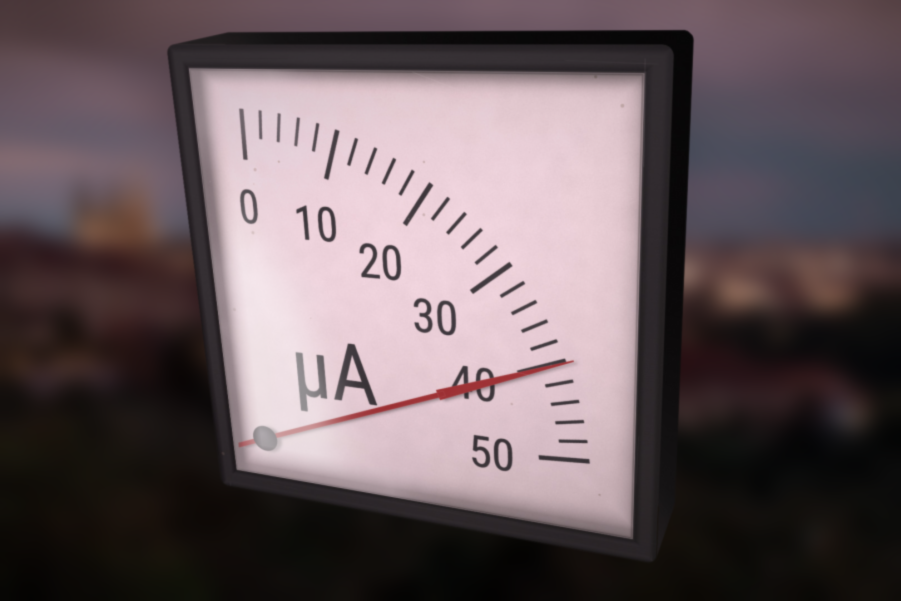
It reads **40** µA
